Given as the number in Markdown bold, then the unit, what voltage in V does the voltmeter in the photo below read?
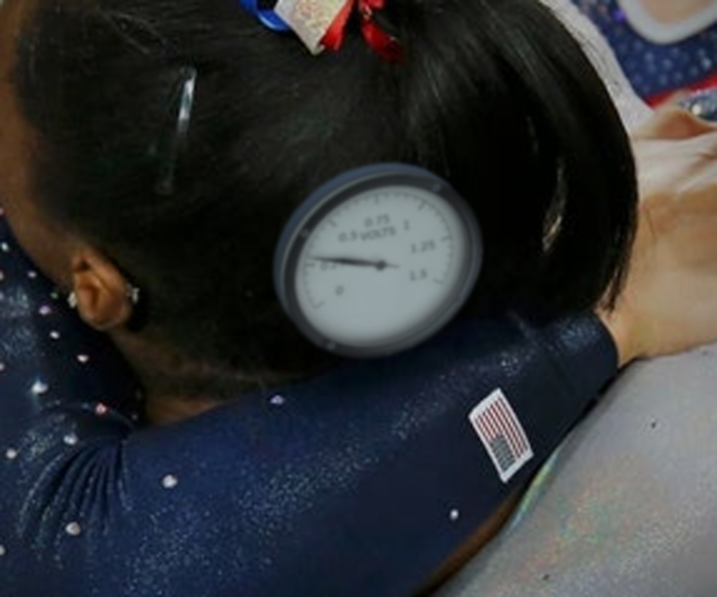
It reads **0.3** V
